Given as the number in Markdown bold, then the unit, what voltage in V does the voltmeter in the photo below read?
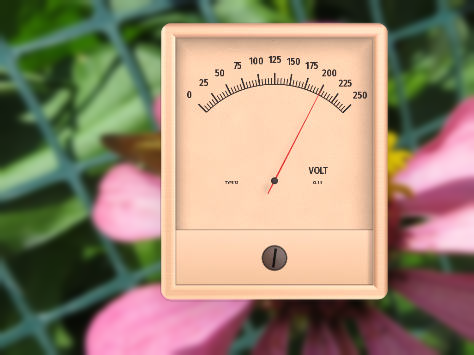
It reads **200** V
